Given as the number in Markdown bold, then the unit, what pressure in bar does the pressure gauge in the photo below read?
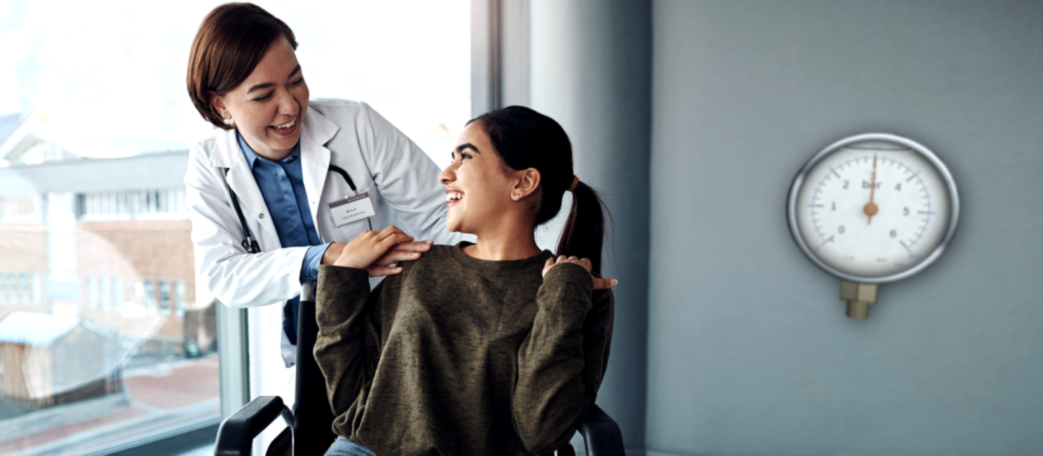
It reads **3** bar
